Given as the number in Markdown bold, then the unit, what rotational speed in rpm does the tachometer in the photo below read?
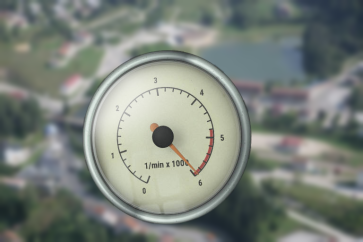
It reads **5900** rpm
